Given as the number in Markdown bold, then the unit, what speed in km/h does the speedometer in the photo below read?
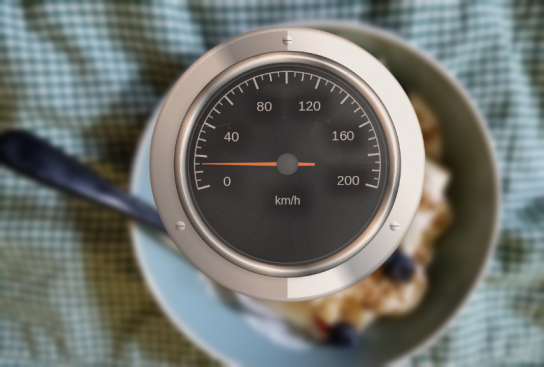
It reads **15** km/h
